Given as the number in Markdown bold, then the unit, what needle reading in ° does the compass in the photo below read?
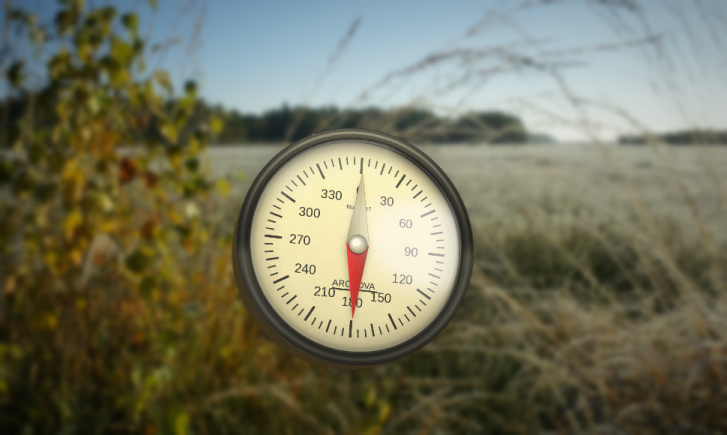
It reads **180** °
